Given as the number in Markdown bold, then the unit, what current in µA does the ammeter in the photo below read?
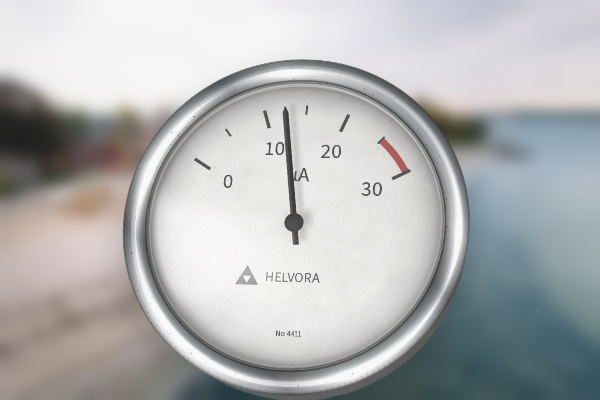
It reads **12.5** µA
